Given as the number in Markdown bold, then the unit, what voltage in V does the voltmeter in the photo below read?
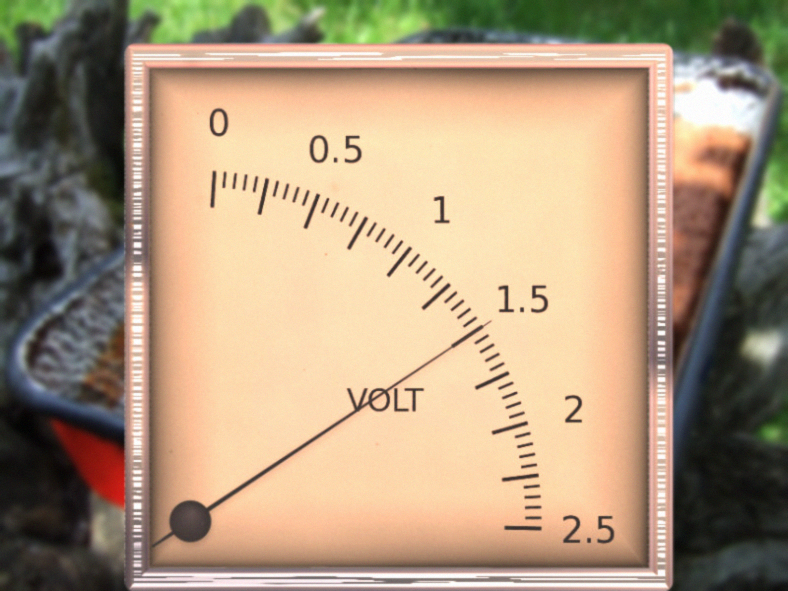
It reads **1.5** V
